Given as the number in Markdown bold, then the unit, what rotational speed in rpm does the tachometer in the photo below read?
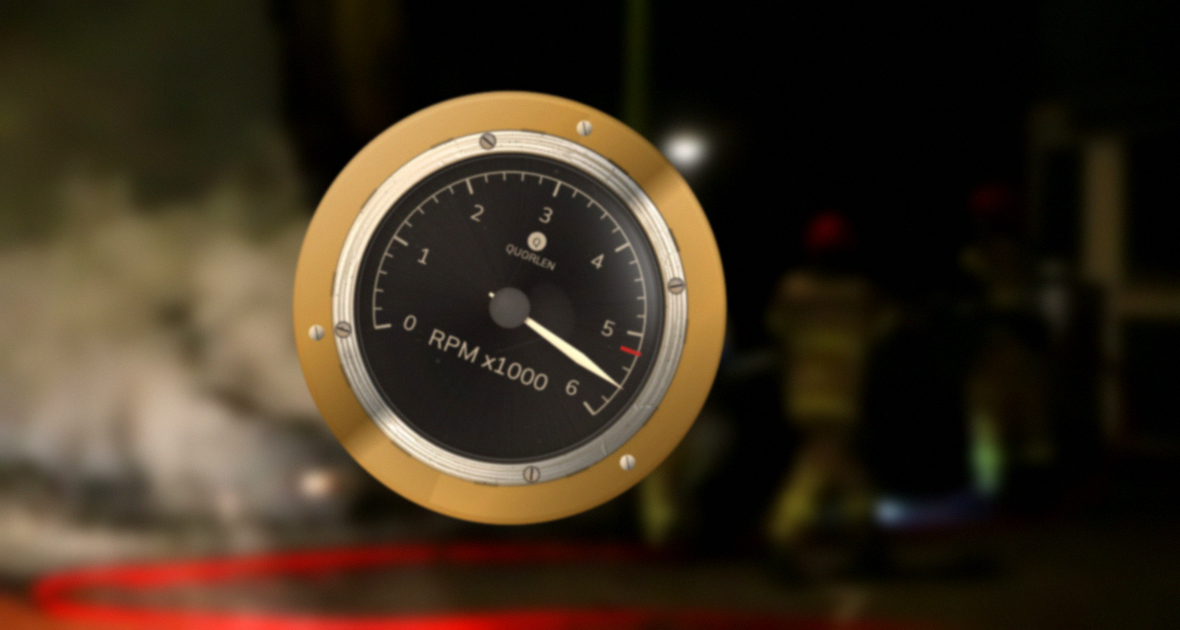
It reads **5600** rpm
